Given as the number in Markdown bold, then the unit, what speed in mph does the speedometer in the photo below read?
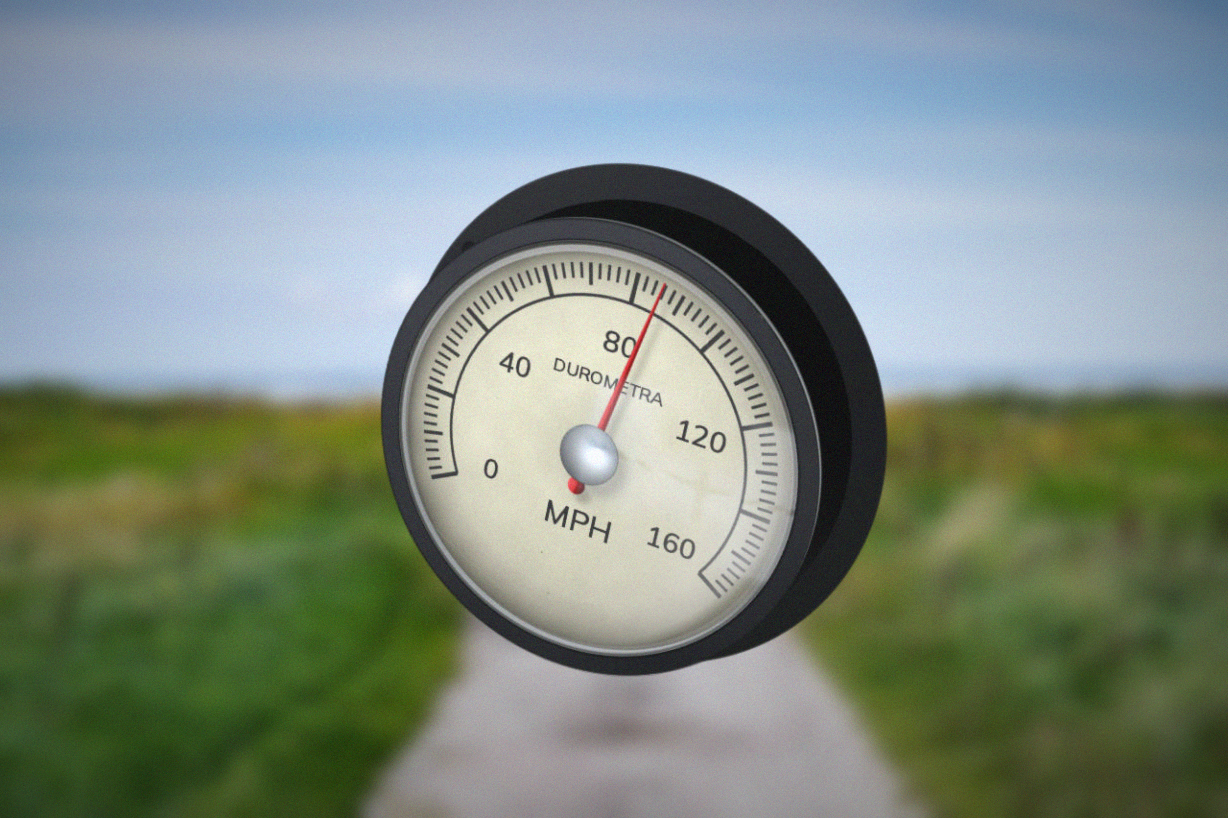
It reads **86** mph
